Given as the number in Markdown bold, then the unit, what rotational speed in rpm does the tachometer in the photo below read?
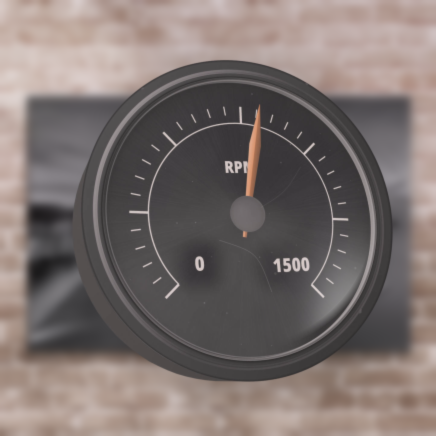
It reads **800** rpm
